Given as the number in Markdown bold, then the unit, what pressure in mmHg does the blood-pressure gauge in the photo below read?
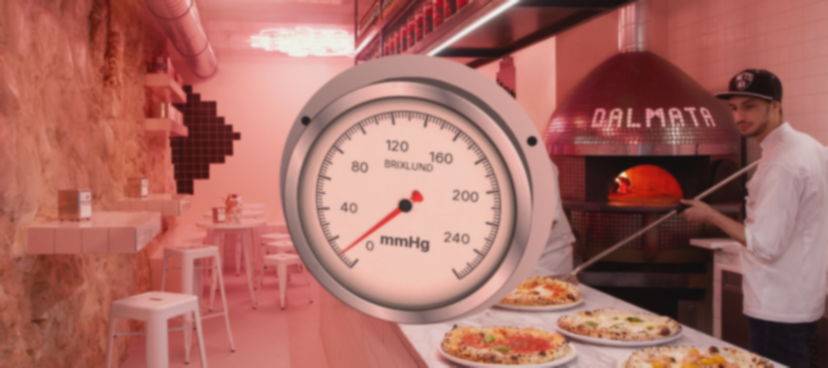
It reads **10** mmHg
